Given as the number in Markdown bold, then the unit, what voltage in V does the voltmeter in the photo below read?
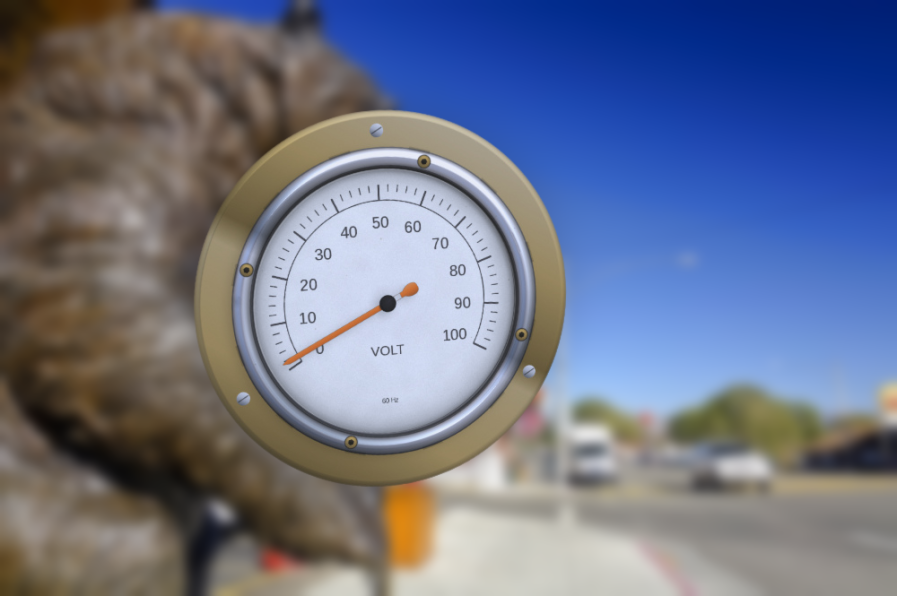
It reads **2** V
